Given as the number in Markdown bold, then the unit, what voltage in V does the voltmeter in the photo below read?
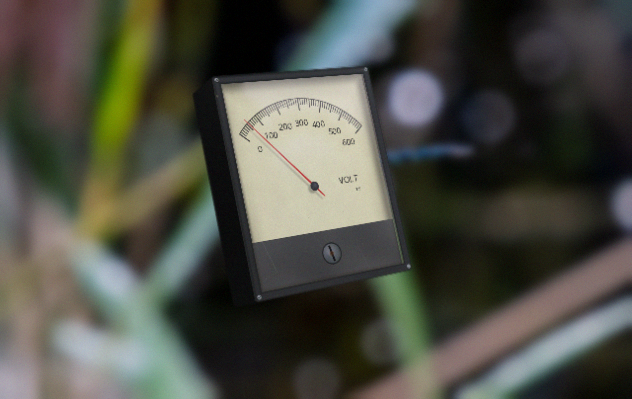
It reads **50** V
